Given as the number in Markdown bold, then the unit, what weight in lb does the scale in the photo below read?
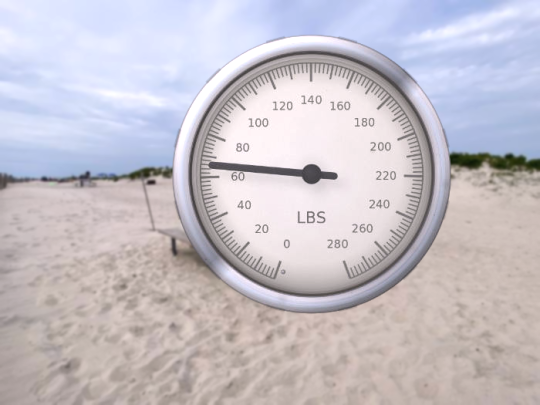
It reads **66** lb
